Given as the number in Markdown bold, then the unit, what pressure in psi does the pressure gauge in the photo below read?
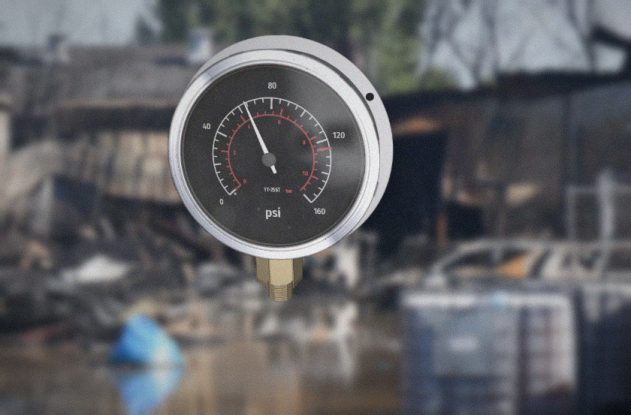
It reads **65** psi
